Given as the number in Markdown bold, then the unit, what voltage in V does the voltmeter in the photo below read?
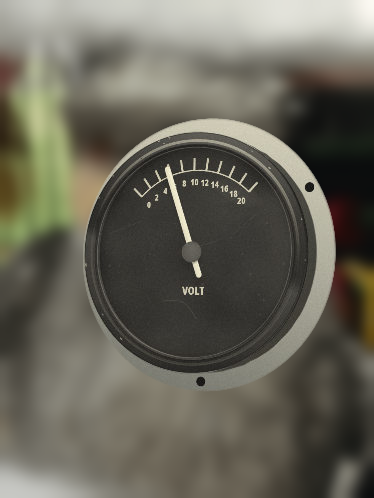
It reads **6** V
